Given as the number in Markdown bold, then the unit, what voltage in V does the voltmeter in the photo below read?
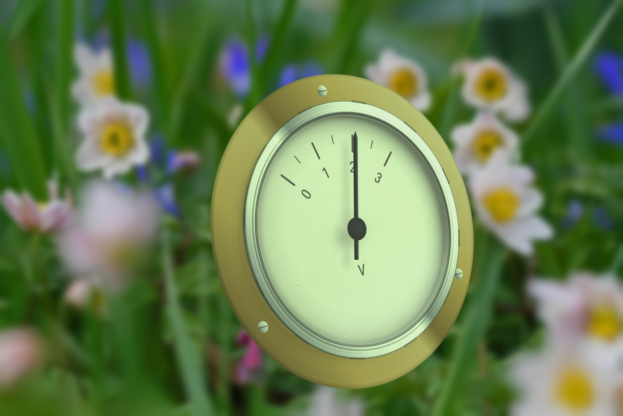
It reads **2** V
